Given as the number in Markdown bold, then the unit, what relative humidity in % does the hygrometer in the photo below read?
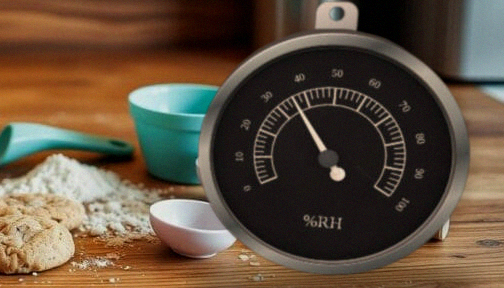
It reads **36** %
